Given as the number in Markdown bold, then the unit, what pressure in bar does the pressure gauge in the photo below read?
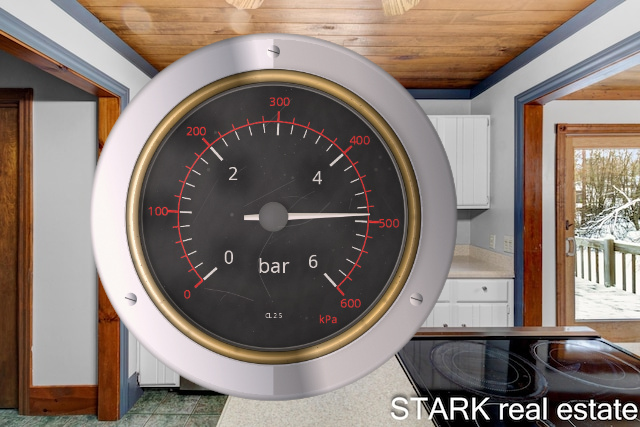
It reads **4.9** bar
